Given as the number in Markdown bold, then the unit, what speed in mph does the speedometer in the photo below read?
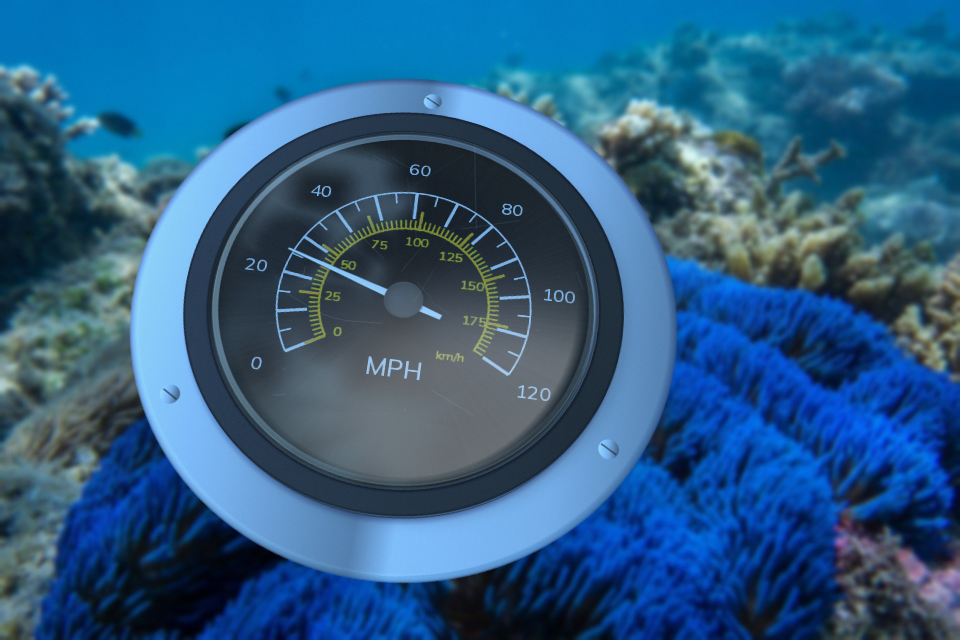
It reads **25** mph
